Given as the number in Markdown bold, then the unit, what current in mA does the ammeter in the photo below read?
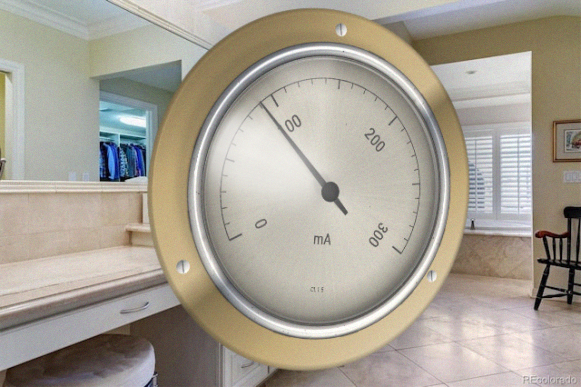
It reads **90** mA
